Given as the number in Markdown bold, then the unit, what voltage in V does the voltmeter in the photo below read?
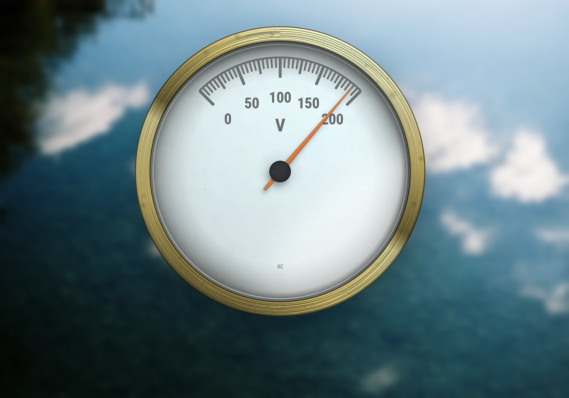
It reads **190** V
